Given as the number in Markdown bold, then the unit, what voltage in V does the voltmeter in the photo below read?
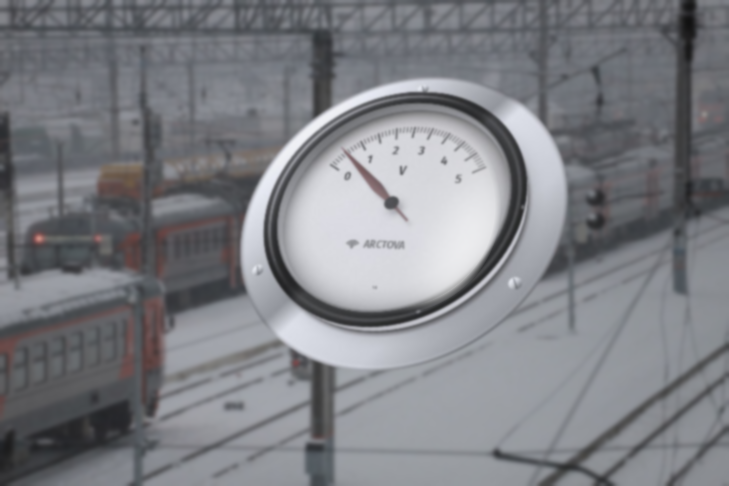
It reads **0.5** V
